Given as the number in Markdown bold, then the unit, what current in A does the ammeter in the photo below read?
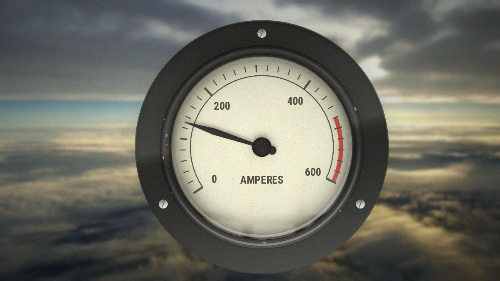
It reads **130** A
